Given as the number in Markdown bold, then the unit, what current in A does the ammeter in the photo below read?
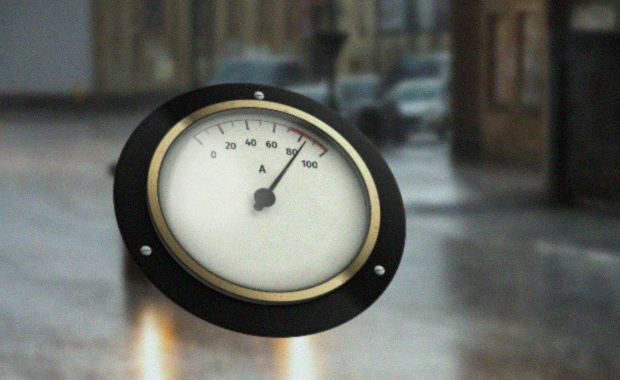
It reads **85** A
